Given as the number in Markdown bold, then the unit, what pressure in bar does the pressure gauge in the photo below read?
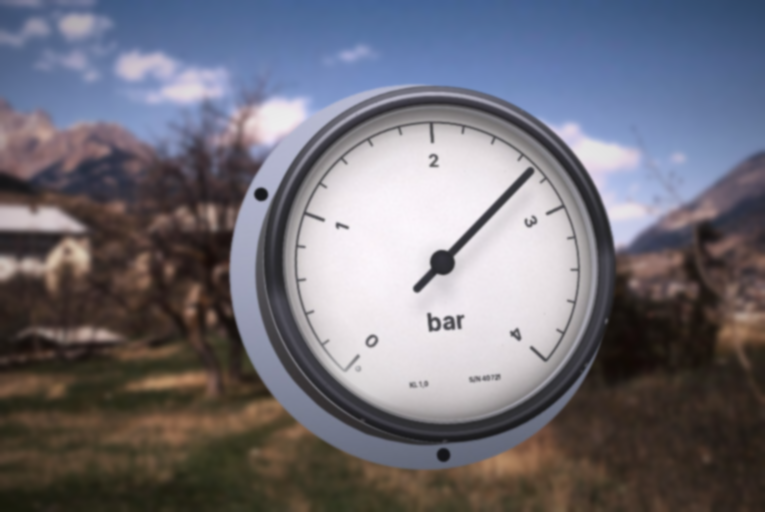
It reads **2.7** bar
